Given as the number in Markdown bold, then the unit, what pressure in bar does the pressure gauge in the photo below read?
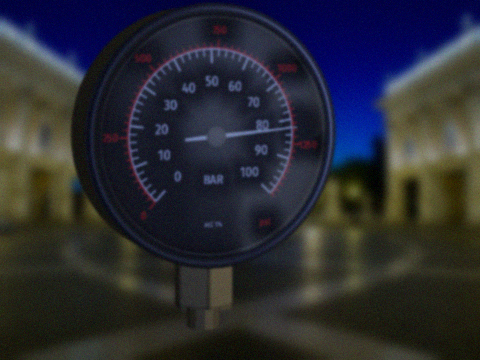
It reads **82** bar
